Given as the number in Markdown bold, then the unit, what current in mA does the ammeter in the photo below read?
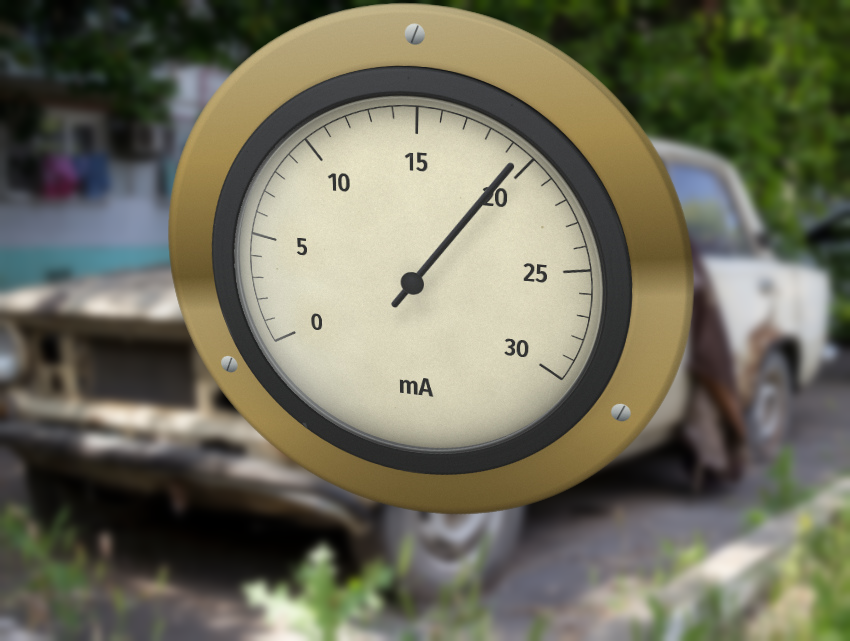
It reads **19.5** mA
